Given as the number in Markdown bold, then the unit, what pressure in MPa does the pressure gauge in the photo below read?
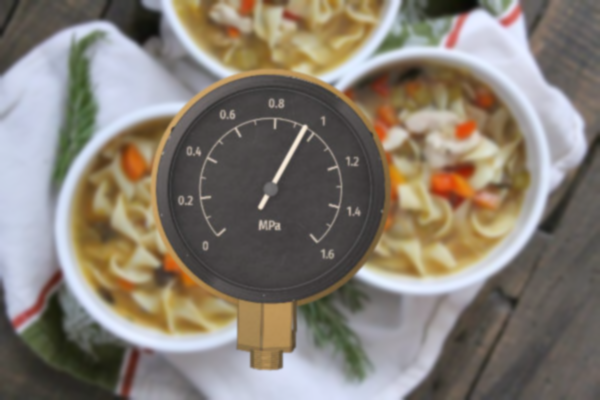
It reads **0.95** MPa
